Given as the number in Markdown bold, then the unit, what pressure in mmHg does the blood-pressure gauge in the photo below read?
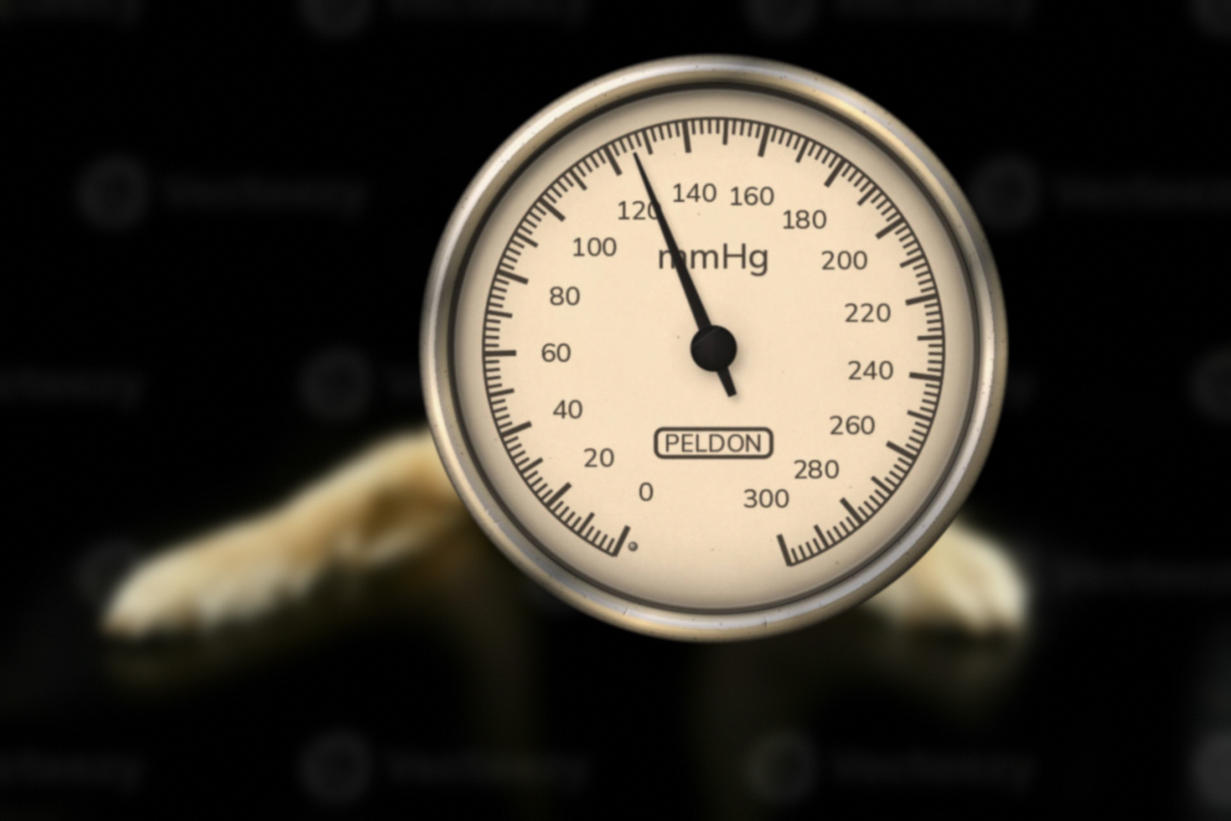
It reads **126** mmHg
